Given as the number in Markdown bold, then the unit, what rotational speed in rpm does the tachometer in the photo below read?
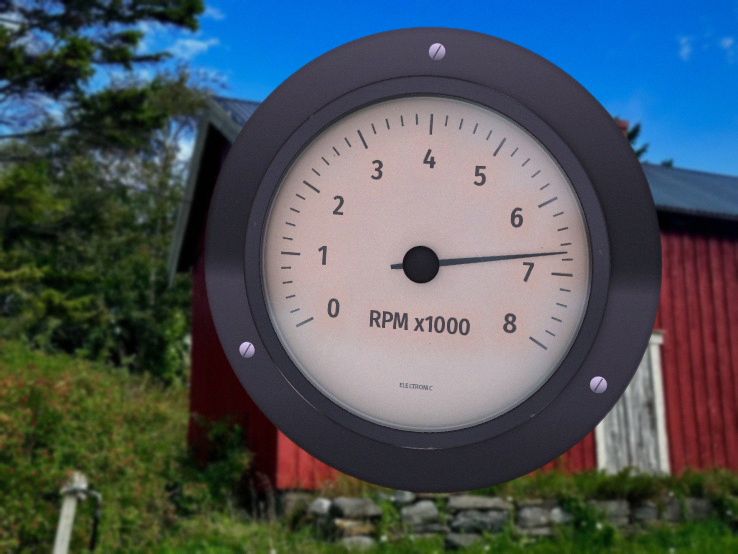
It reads **6700** rpm
